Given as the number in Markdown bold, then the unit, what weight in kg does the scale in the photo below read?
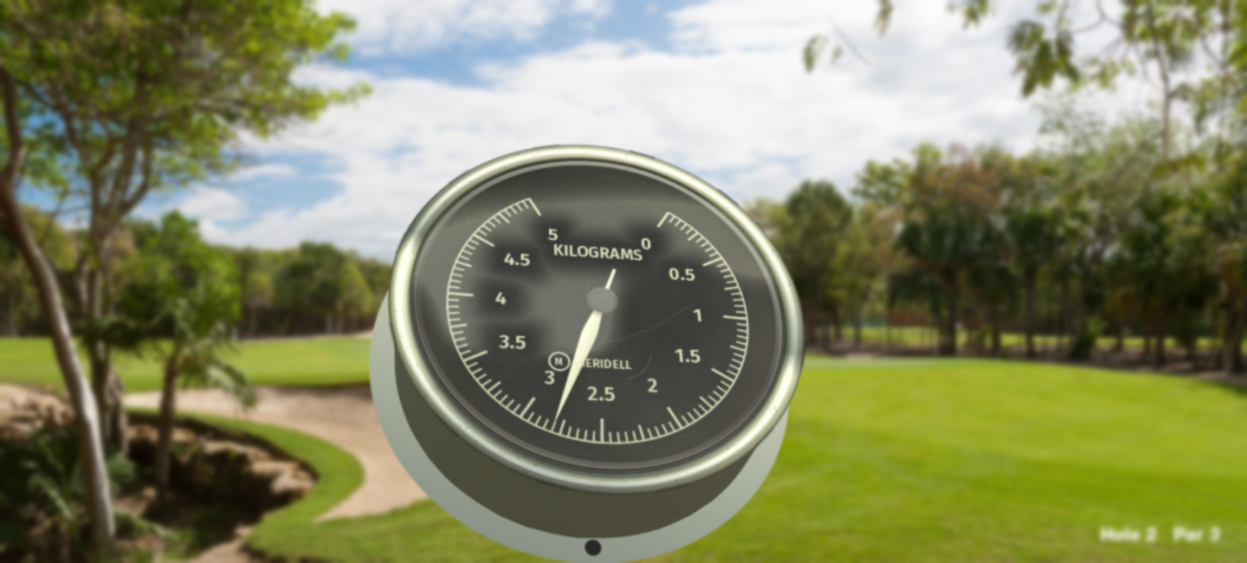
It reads **2.8** kg
